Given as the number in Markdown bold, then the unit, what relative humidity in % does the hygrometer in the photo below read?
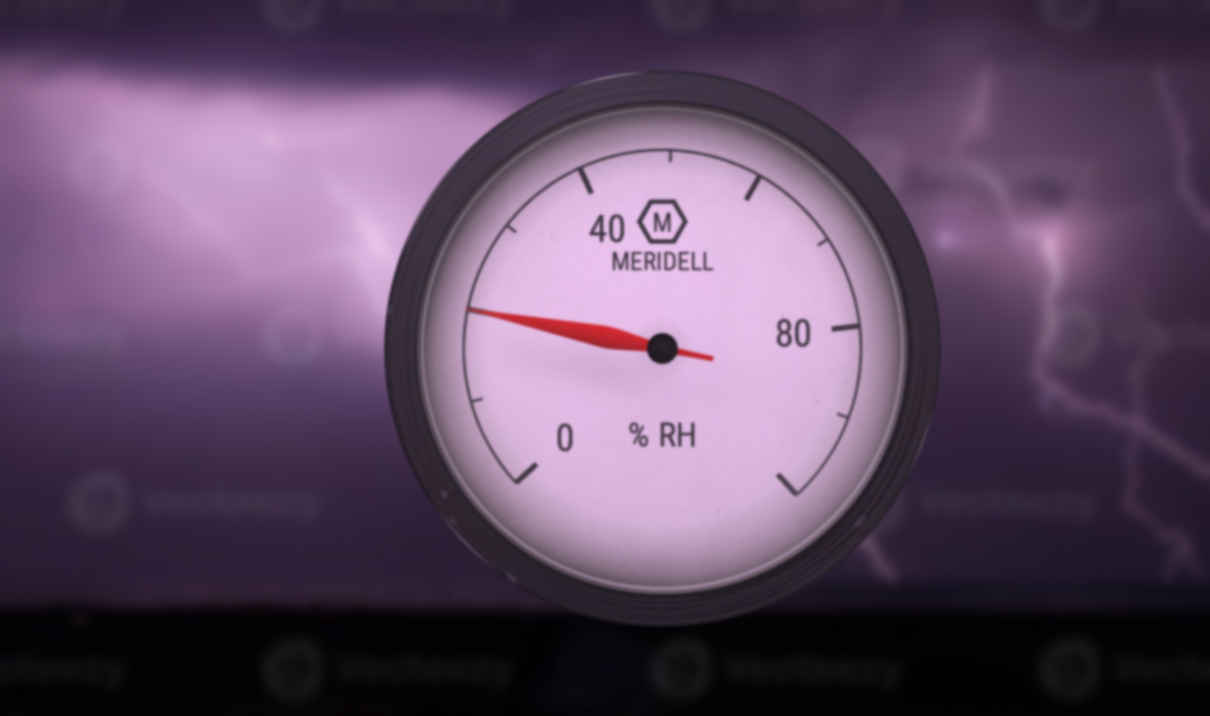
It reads **20** %
